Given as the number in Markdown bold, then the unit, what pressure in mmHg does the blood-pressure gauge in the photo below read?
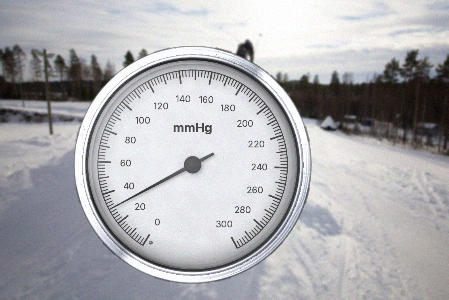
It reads **30** mmHg
